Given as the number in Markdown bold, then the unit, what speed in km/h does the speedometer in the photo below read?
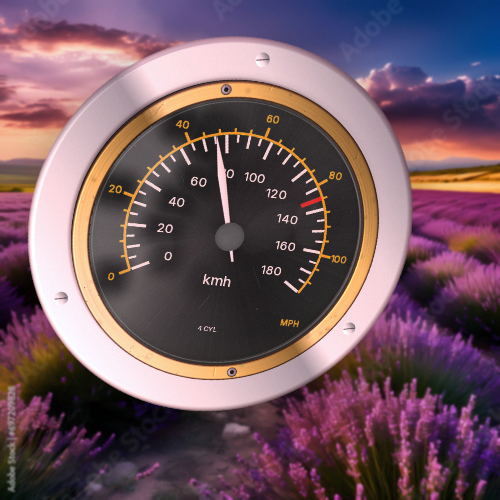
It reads **75** km/h
